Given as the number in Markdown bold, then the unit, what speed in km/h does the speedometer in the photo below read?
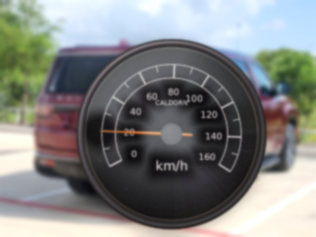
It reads **20** km/h
